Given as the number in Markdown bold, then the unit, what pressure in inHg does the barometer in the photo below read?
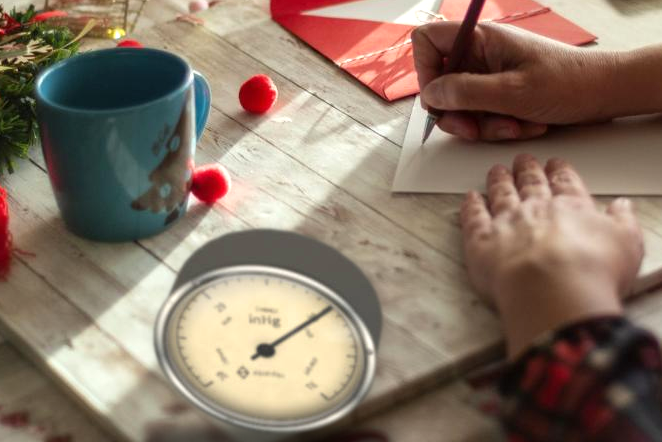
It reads **30** inHg
